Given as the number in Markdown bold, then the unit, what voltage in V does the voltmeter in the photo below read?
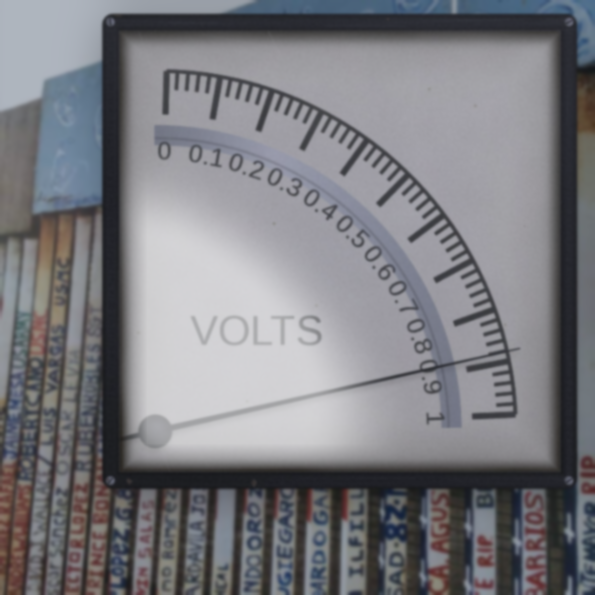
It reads **0.88** V
